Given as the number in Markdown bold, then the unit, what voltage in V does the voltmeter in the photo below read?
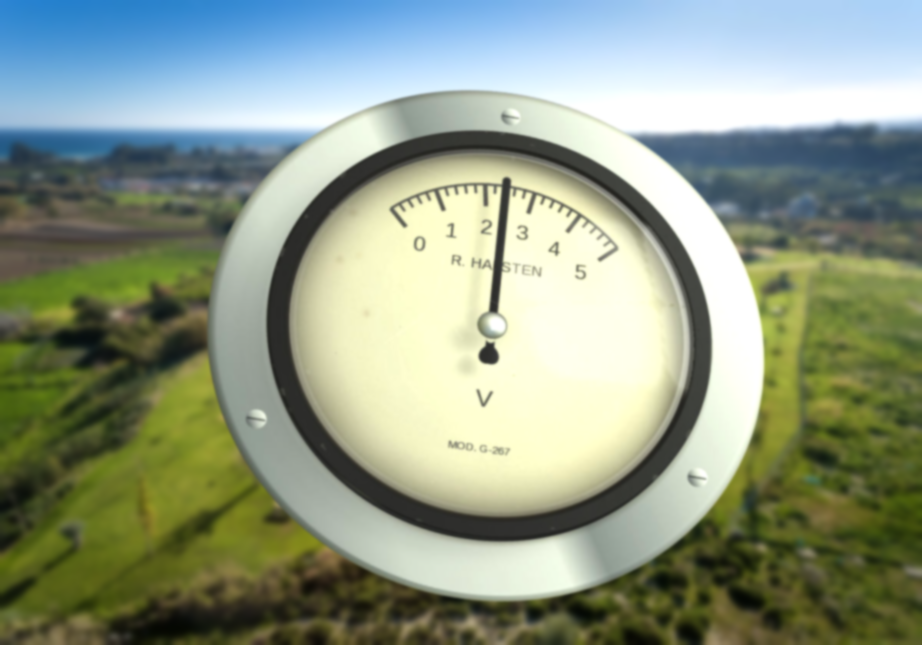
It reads **2.4** V
